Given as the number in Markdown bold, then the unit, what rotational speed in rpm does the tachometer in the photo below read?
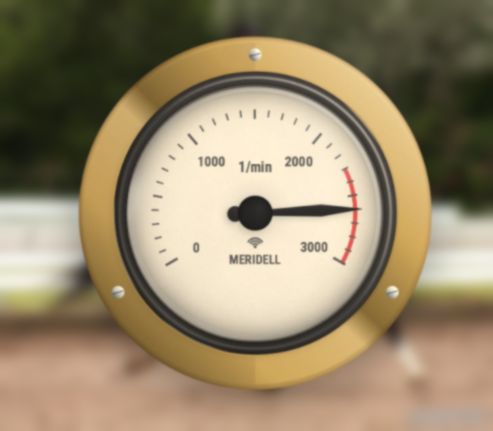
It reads **2600** rpm
